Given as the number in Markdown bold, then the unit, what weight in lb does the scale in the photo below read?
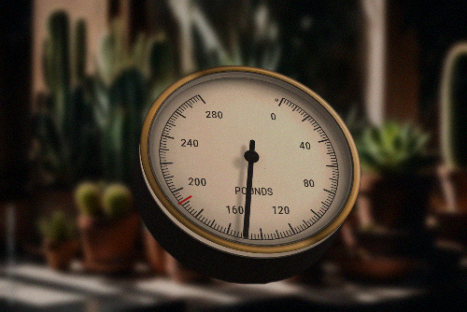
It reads **150** lb
